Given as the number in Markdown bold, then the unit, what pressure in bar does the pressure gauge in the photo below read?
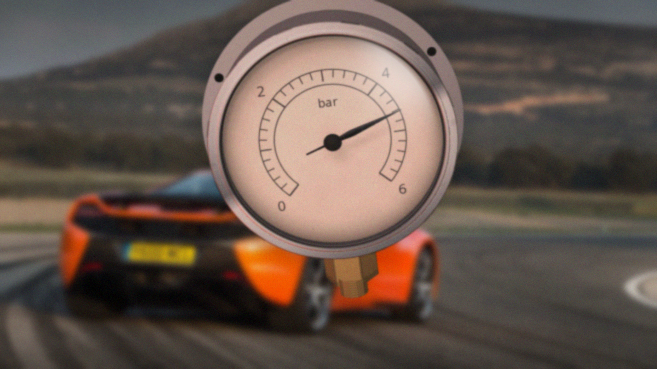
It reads **4.6** bar
